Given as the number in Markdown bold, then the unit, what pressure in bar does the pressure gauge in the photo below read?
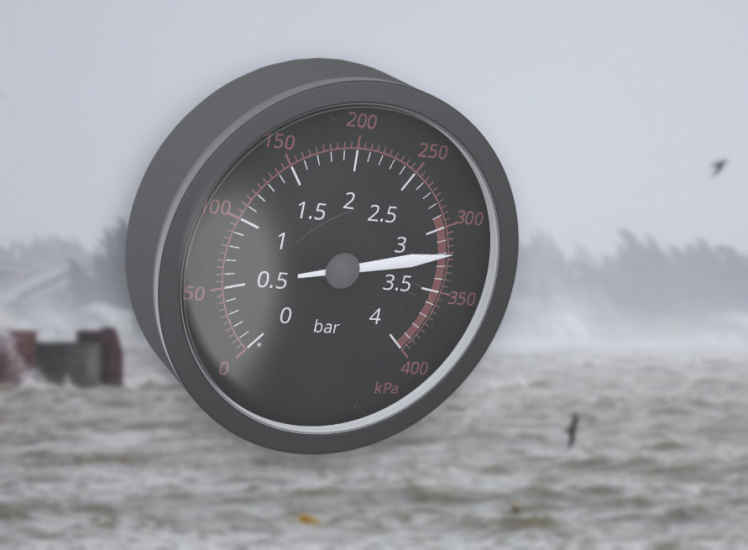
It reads **3.2** bar
